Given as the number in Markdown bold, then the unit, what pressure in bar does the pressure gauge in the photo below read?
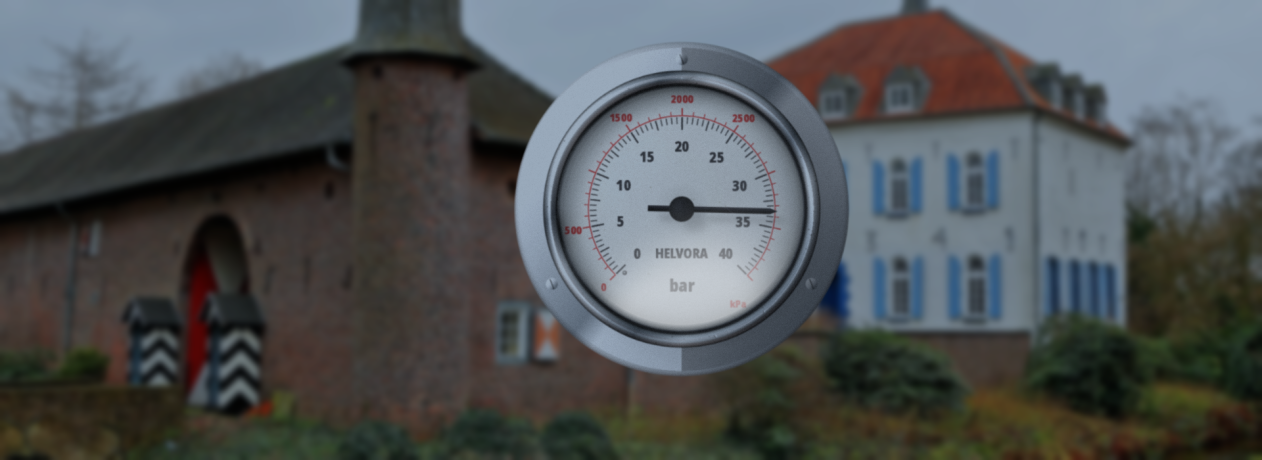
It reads **33.5** bar
